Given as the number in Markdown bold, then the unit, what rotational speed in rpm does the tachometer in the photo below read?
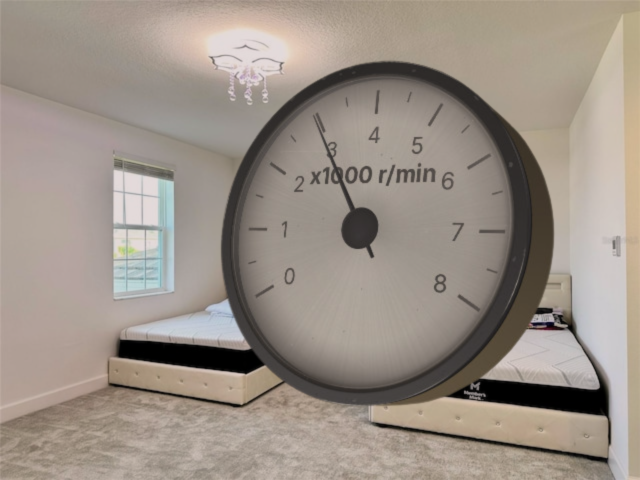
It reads **3000** rpm
